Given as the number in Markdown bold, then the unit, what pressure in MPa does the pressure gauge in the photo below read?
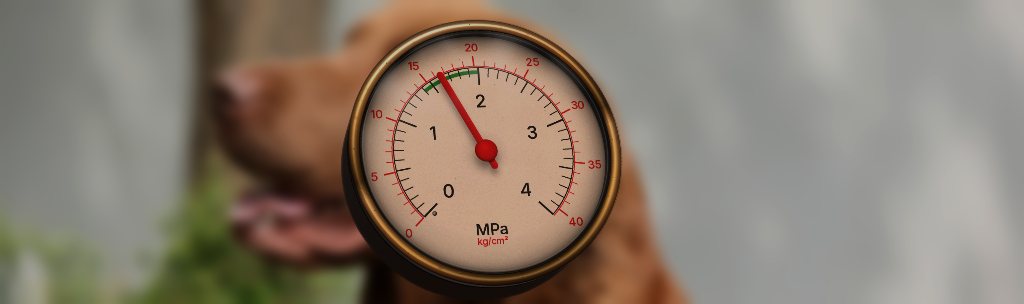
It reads **1.6** MPa
